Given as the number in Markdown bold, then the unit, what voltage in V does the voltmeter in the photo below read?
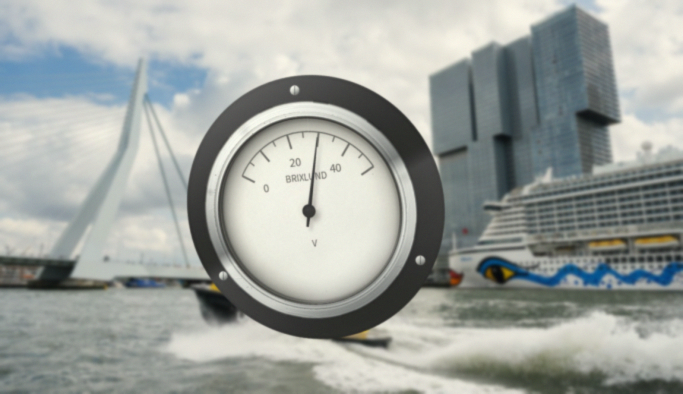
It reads **30** V
